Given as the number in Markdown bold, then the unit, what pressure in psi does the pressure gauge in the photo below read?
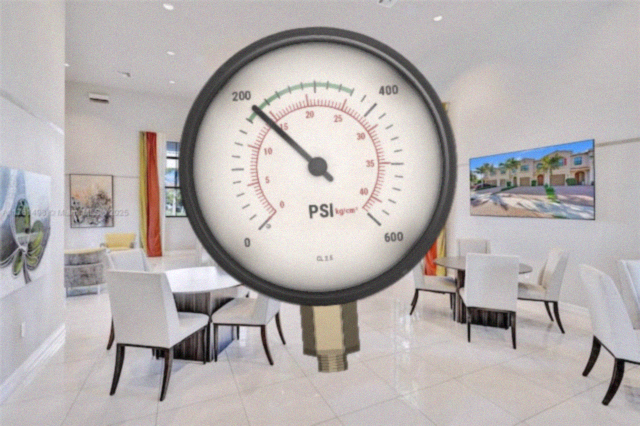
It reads **200** psi
